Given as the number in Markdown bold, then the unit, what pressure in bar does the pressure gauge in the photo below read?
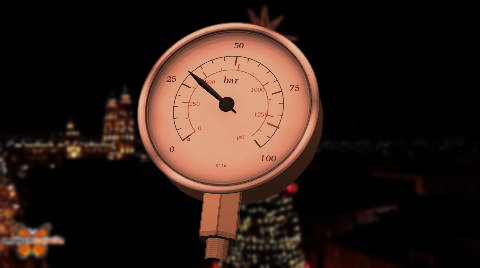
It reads **30** bar
